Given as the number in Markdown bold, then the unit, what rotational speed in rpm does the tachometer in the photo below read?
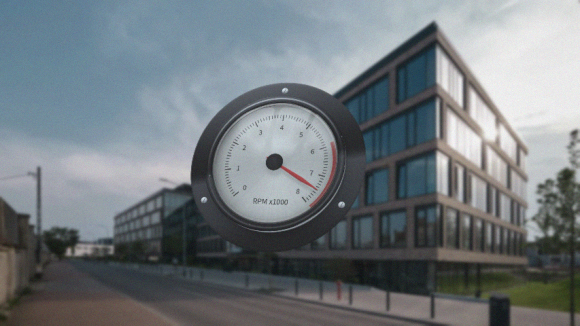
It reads **7500** rpm
